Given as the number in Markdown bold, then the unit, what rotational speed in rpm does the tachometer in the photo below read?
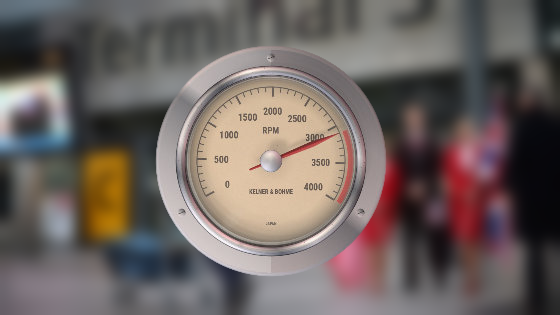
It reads **3100** rpm
